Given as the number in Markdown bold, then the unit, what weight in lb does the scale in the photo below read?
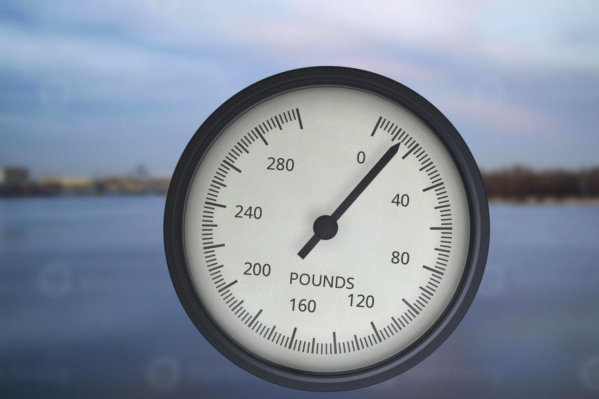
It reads **14** lb
